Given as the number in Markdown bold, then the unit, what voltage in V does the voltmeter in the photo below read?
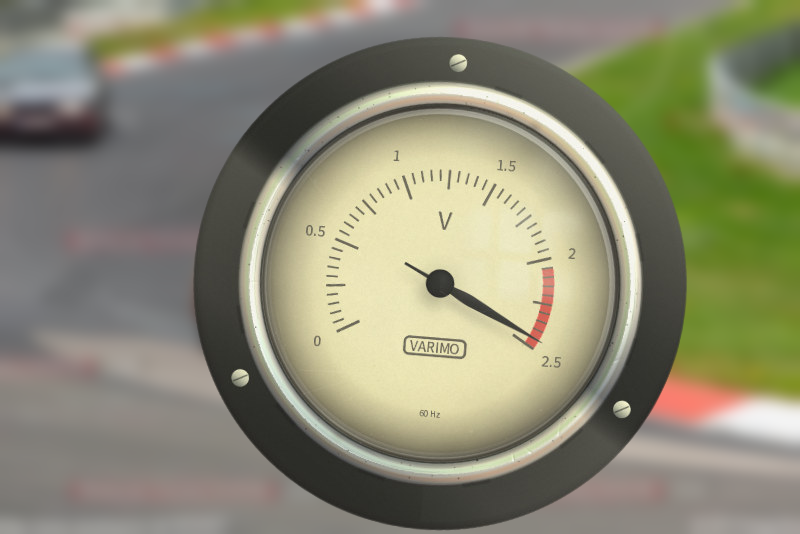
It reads **2.45** V
